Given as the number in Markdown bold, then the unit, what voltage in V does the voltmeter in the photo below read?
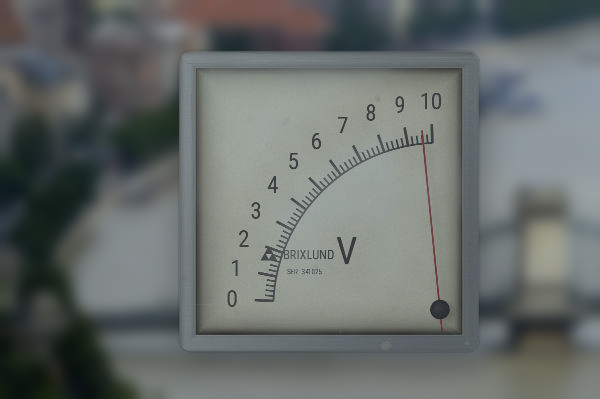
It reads **9.6** V
